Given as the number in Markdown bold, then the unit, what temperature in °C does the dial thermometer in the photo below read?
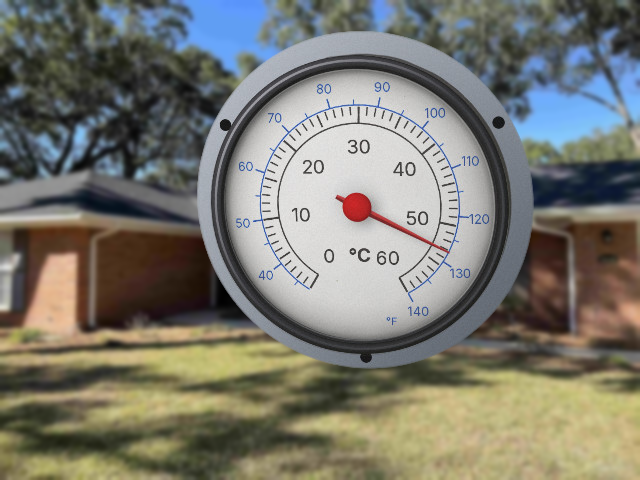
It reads **53** °C
